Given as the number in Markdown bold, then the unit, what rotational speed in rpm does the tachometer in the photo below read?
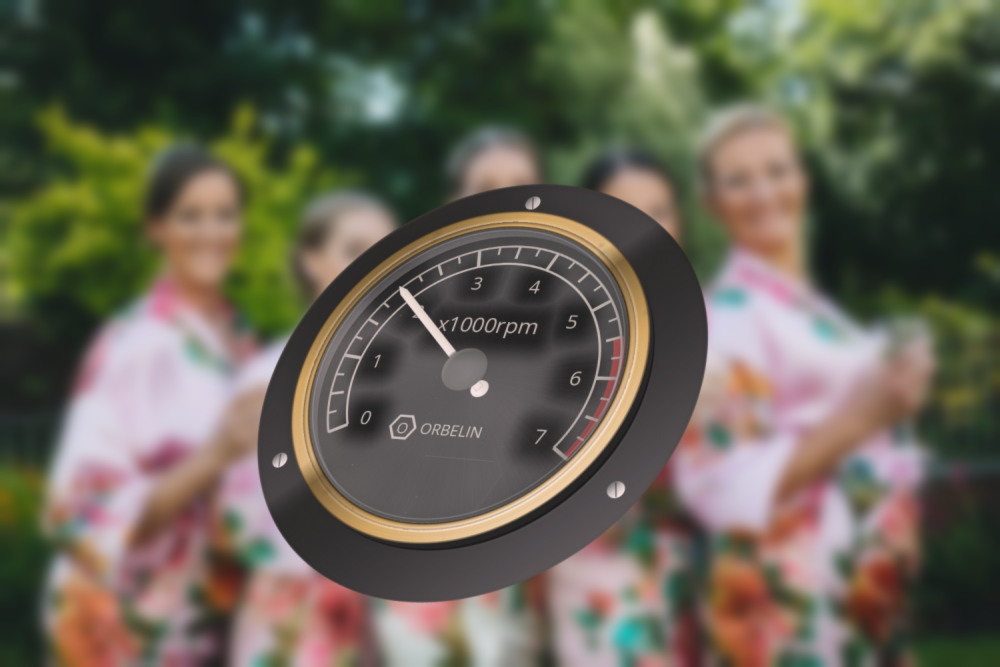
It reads **2000** rpm
